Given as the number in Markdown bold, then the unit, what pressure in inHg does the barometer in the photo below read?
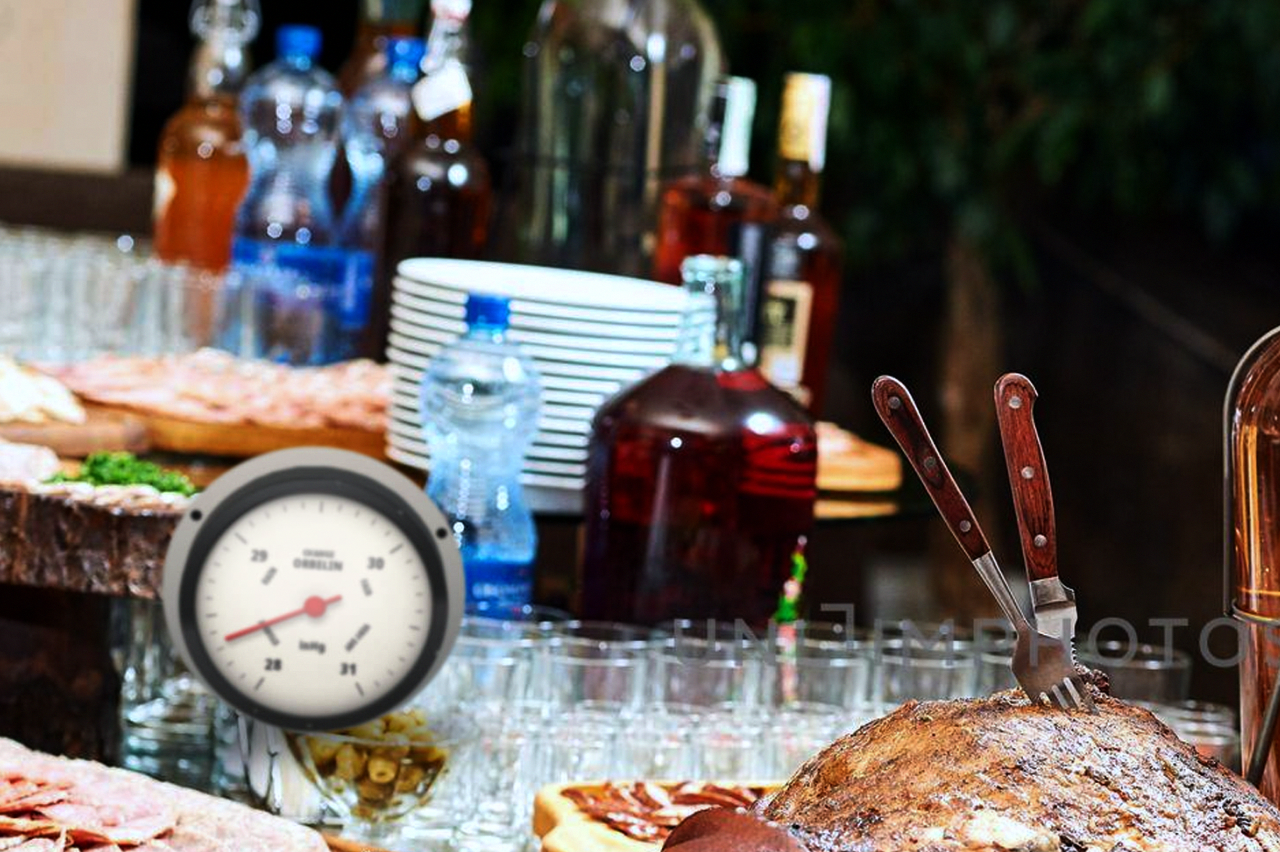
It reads **28.35** inHg
